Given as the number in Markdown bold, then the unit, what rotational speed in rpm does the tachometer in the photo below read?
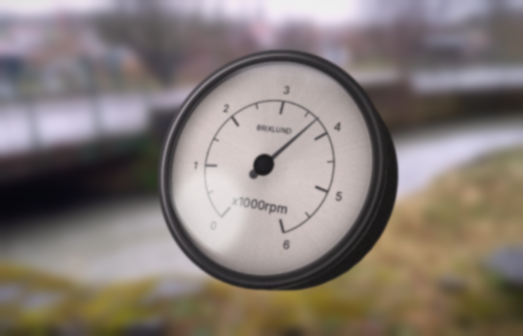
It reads **3750** rpm
